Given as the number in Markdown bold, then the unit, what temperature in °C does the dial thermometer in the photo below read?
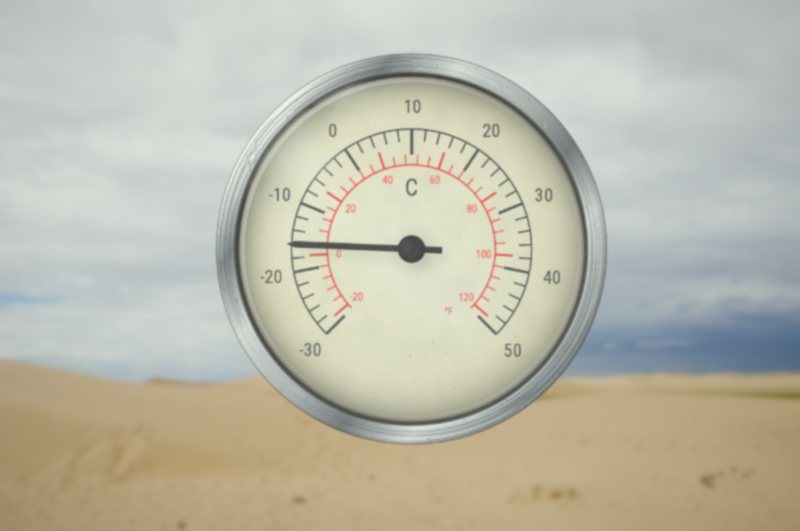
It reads **-16** °C
